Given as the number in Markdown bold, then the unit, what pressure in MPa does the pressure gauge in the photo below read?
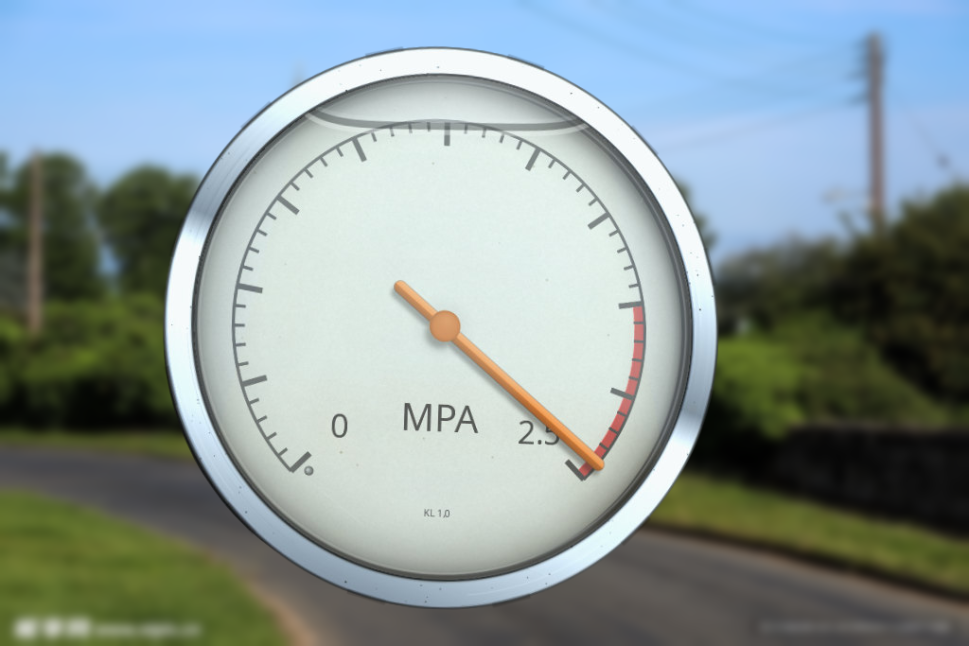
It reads **2.45** MPa
